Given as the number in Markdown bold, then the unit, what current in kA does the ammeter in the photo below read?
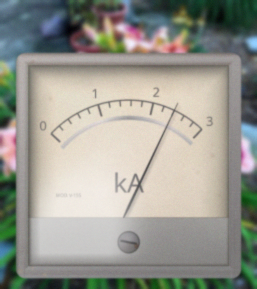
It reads **2.4** kA
